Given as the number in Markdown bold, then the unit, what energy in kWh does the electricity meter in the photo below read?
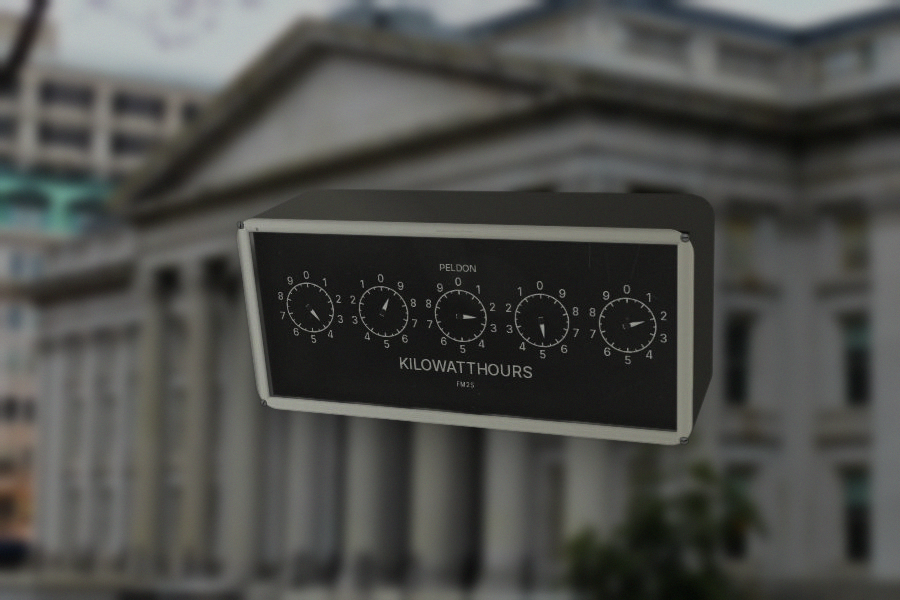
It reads **39252** kWh
